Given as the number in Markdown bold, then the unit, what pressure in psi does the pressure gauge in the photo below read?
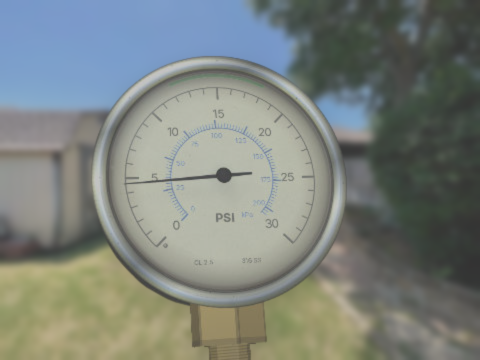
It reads **4.5** psi
